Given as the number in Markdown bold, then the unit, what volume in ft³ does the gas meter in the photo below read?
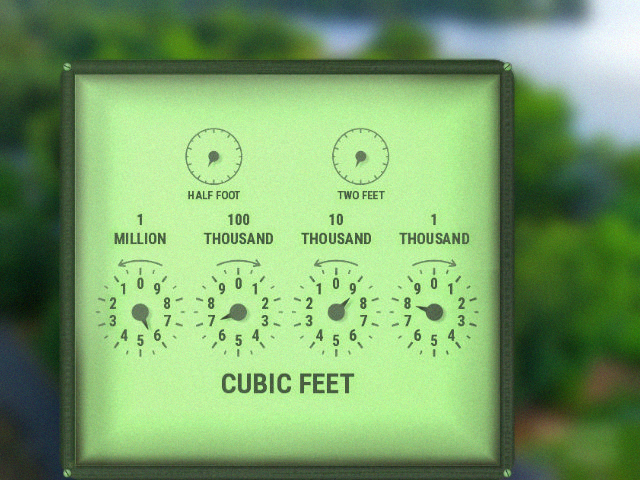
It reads **568800** ft³
